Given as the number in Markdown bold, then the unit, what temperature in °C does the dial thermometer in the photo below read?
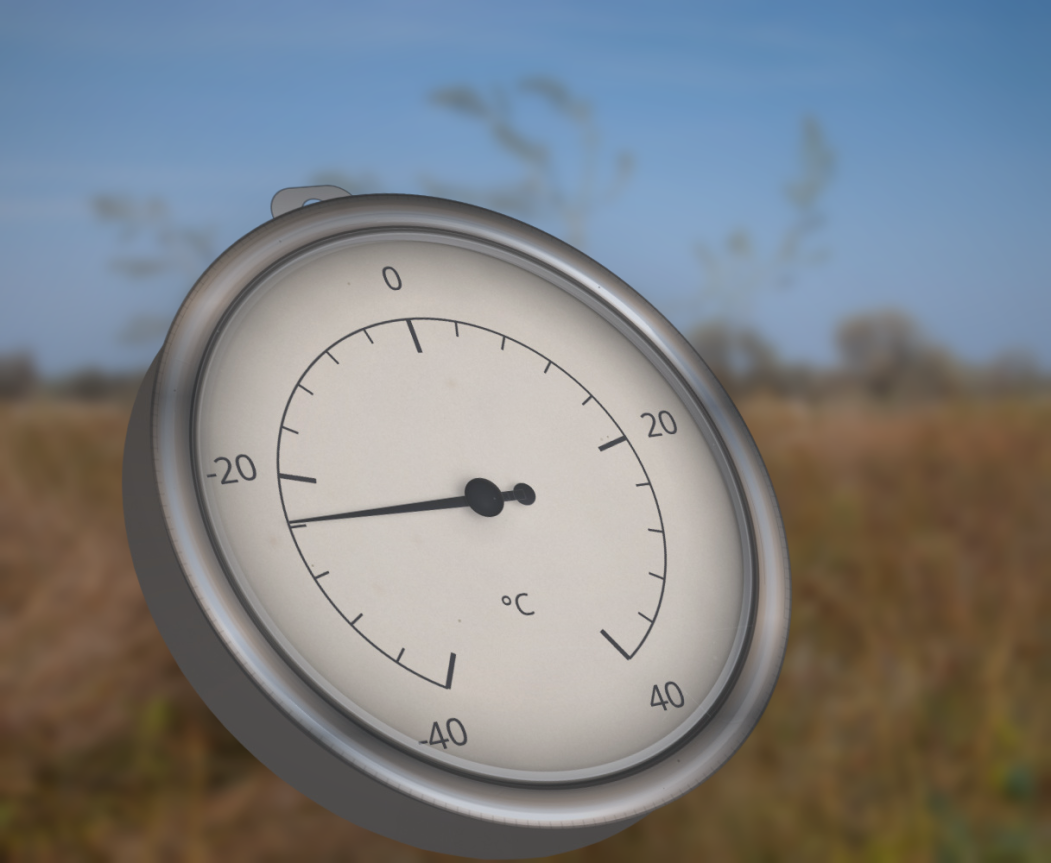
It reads **-24** °C
